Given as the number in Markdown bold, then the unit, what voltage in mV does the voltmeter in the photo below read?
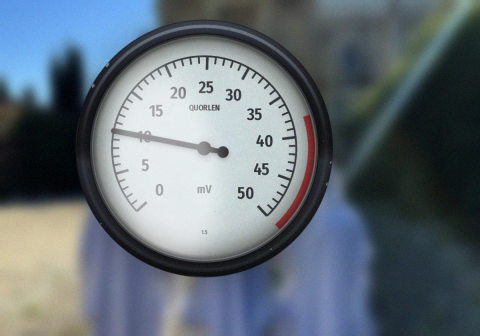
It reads **10** mV
